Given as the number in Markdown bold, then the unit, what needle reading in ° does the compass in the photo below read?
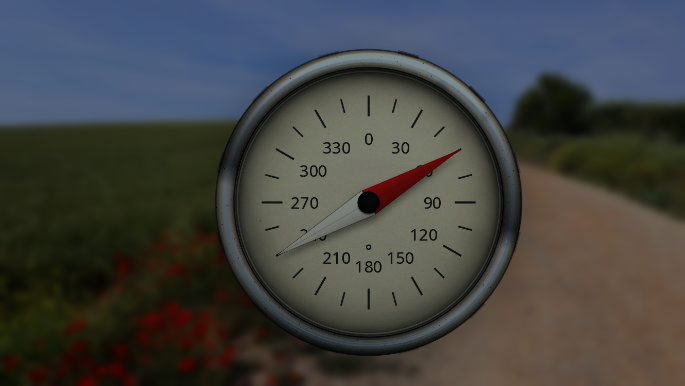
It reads **60** °
